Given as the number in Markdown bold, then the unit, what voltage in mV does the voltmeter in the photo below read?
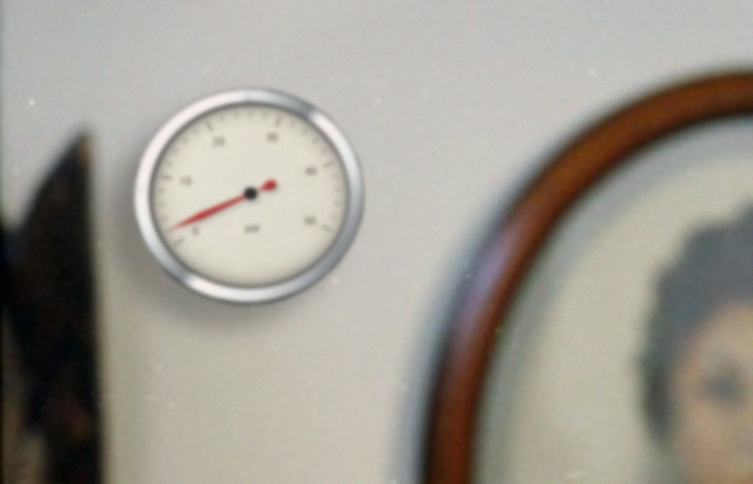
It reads **2** mV
